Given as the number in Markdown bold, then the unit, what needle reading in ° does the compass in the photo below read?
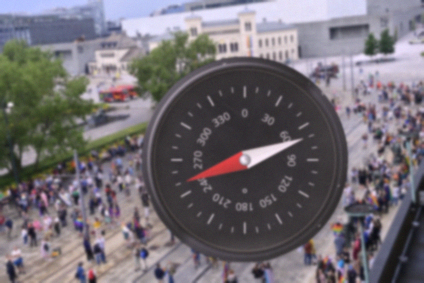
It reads **250** °
